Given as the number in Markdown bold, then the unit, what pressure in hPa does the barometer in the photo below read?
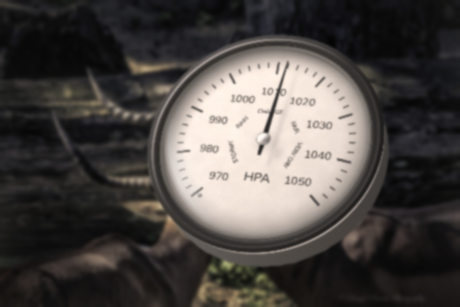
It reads **1012** hPa
